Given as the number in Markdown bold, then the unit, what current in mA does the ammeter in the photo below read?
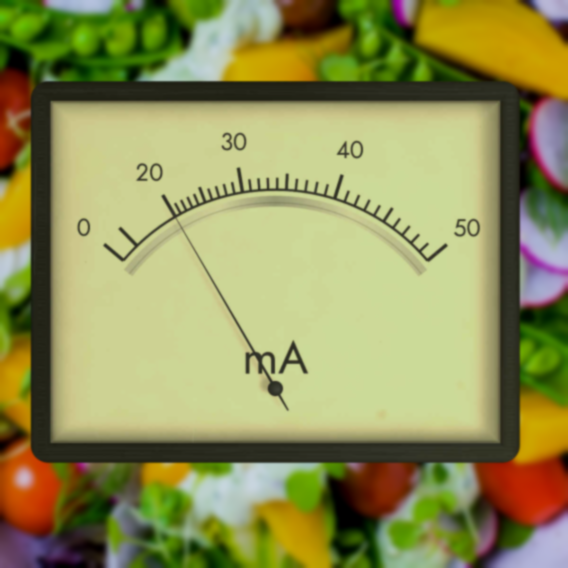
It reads **20** mA
